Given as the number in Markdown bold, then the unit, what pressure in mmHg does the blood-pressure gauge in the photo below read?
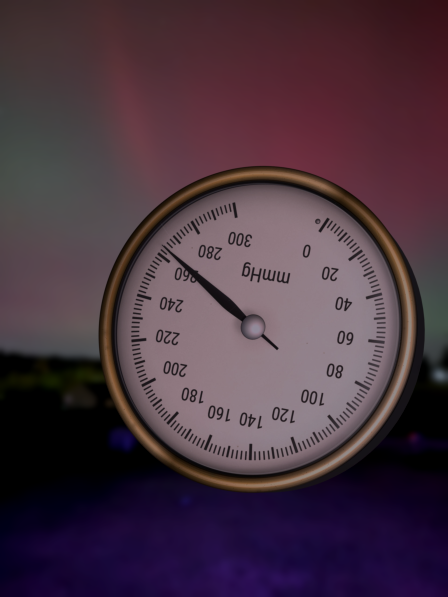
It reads **264** mmHg
